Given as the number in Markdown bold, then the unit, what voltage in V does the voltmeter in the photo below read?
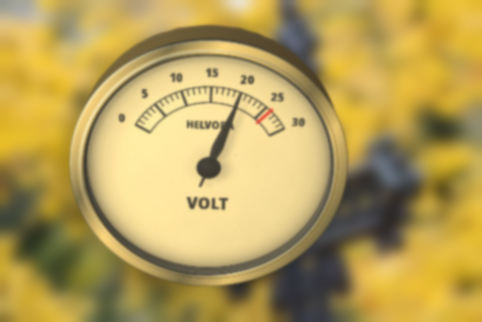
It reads **20** V
